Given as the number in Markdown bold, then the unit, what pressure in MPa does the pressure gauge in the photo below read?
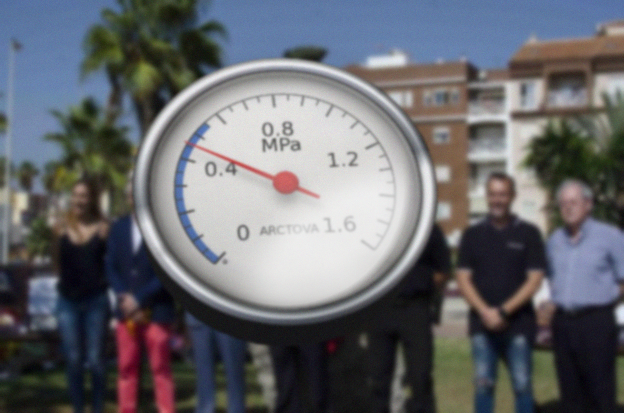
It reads **0.45** MPa
